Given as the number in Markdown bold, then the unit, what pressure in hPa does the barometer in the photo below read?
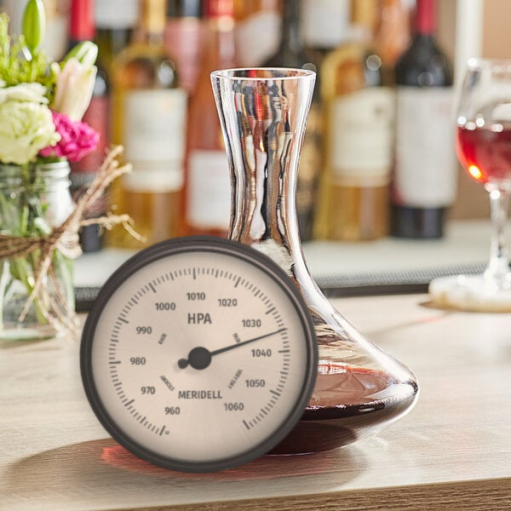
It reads **1035** hPa
